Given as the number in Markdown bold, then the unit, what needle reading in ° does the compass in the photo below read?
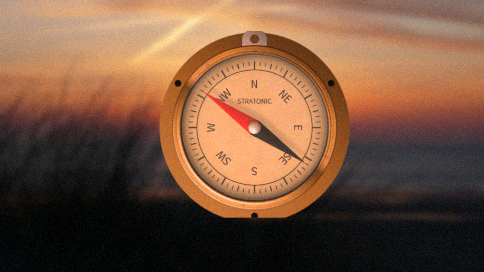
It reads **305** °
